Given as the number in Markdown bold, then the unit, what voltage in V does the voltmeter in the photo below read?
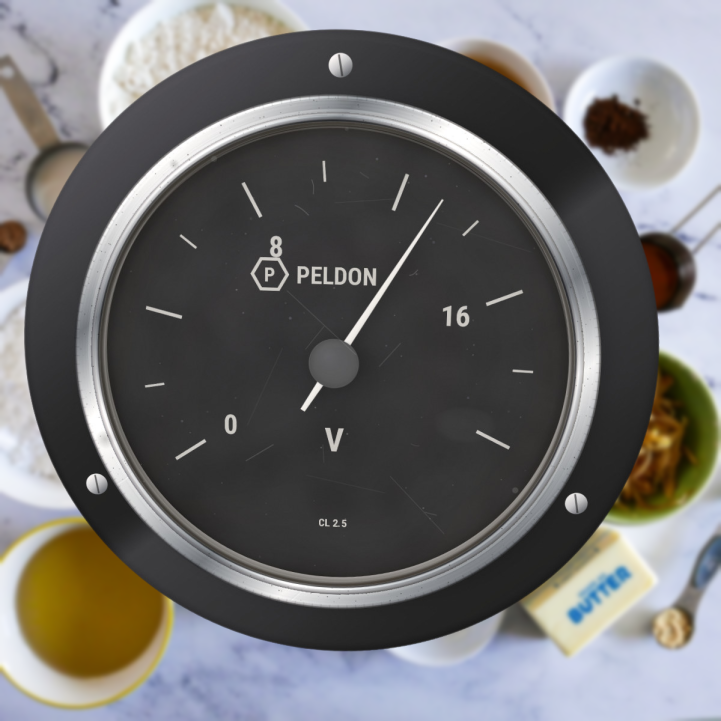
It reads **13** V
